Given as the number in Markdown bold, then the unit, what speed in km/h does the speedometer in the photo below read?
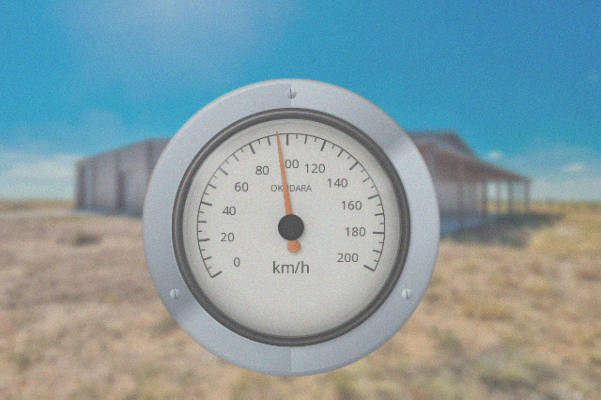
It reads **95** km/h
